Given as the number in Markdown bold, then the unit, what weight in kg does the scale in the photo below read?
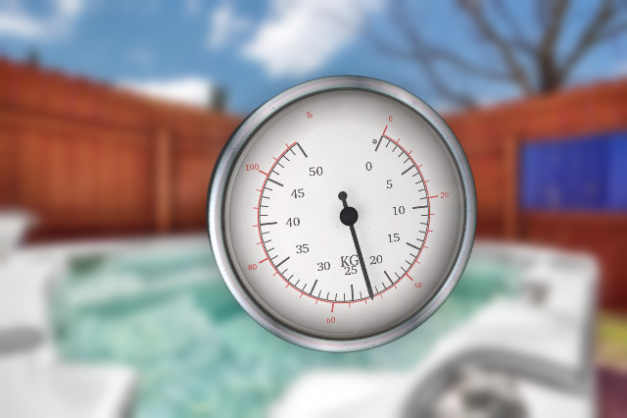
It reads **23** kg
